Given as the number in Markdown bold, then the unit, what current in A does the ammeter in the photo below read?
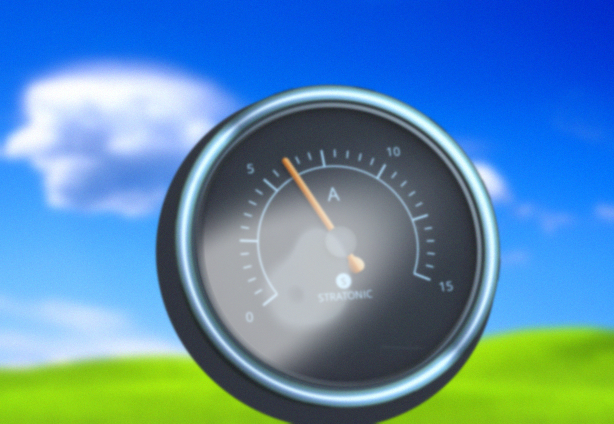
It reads **6** A
